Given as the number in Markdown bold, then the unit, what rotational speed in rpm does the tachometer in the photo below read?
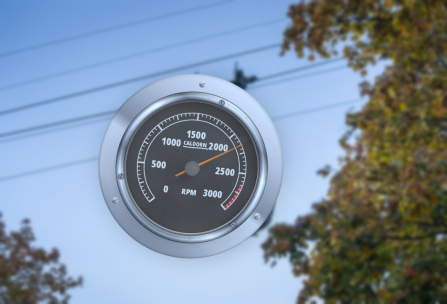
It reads **2150** rpm
